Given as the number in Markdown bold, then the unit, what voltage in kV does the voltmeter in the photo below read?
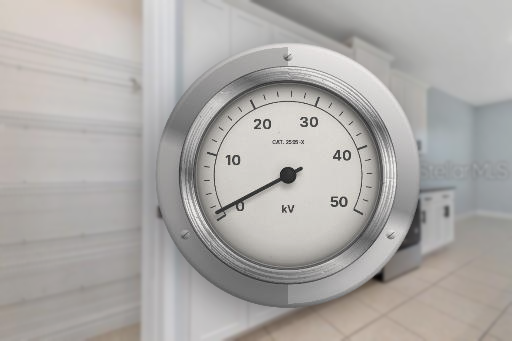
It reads **1** kV
